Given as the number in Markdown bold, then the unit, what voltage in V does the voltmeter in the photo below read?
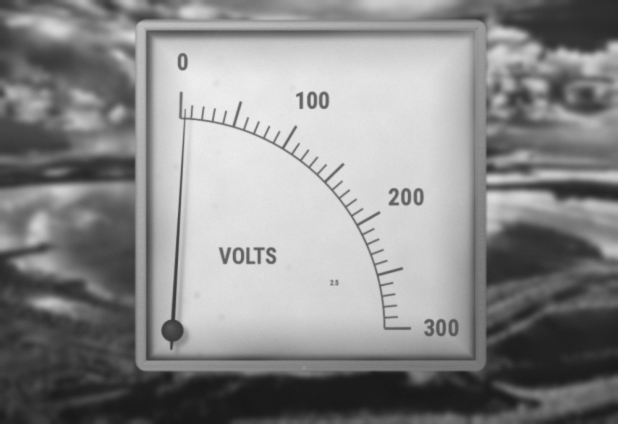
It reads **5** V
